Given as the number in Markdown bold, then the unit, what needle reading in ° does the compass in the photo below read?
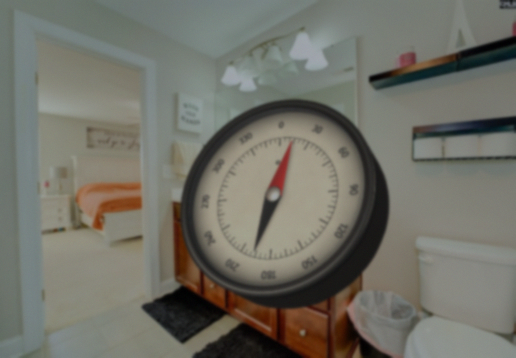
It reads **15** °
